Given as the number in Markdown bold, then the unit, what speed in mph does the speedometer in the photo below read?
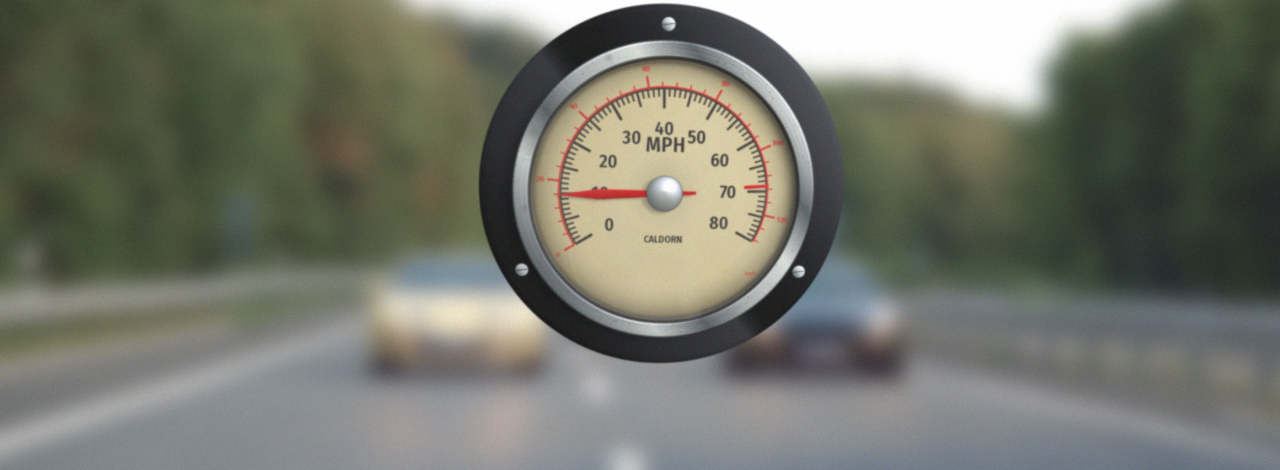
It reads **10** mph
